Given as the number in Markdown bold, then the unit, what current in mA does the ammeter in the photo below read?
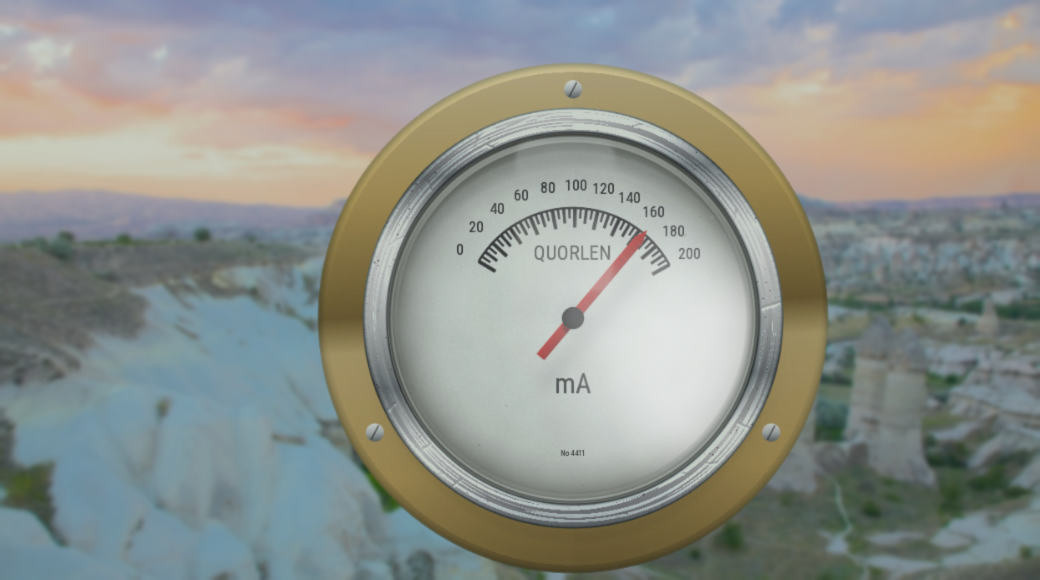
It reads **165** mA
